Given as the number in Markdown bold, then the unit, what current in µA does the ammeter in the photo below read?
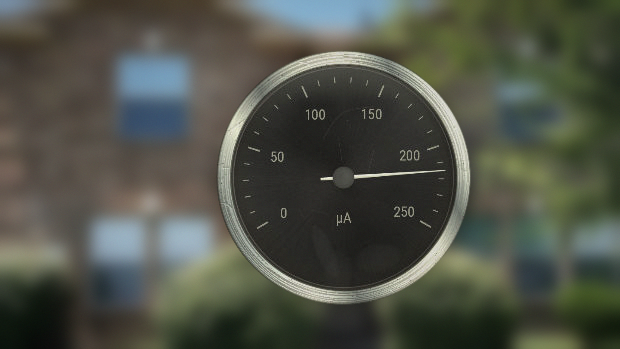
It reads **215** µA
